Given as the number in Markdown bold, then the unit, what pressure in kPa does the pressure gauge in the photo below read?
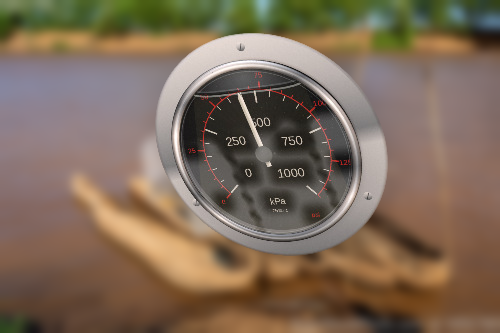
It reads **450** kPa
